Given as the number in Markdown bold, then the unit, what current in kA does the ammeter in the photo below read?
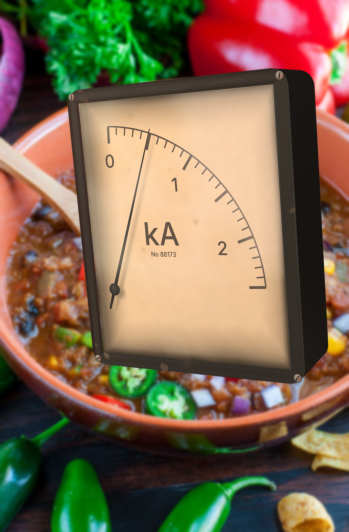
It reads **0.5** kA
